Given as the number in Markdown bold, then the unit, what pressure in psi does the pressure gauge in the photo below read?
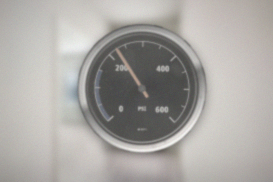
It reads **225** psi
